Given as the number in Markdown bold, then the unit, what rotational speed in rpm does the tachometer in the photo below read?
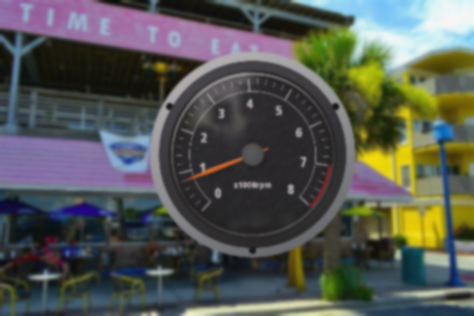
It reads **800** rpm
